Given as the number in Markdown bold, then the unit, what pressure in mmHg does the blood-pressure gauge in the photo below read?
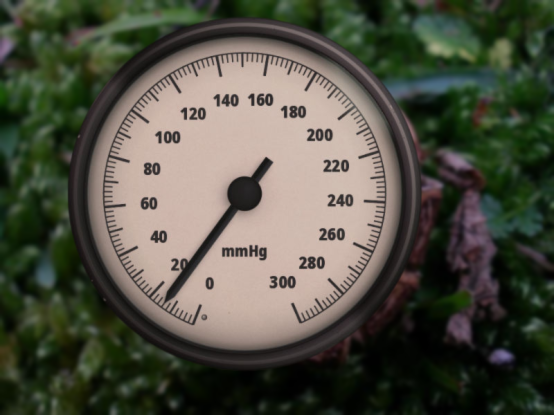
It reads **14** mmHg
